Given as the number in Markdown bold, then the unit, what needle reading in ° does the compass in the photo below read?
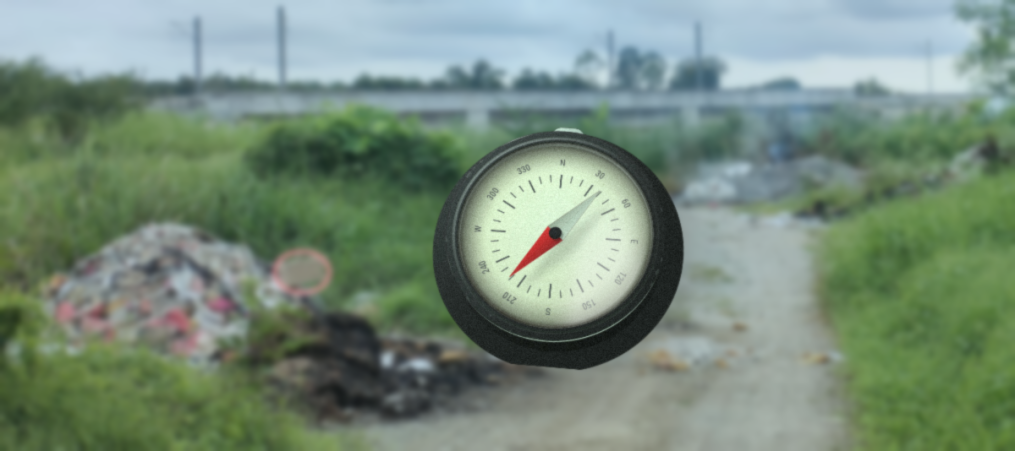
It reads **220** °
